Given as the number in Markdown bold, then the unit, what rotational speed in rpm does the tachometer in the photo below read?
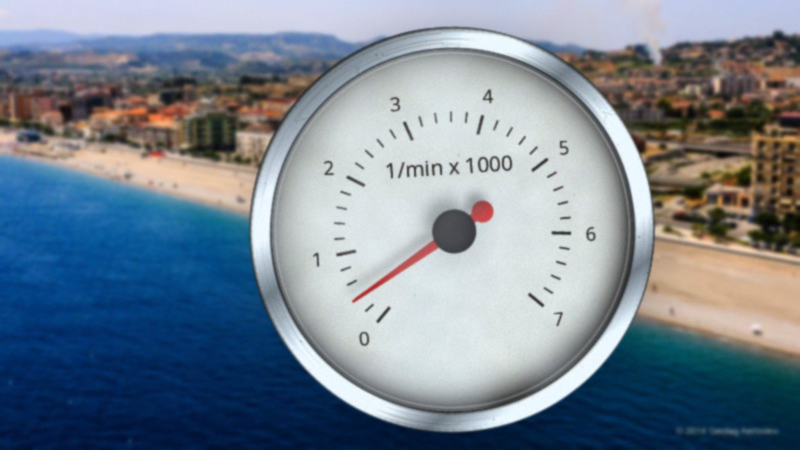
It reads **400** rpm
